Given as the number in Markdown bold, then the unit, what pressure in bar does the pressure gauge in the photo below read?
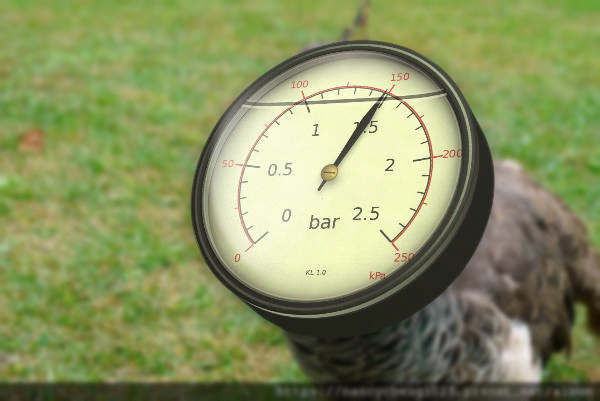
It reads **1.5** bar
